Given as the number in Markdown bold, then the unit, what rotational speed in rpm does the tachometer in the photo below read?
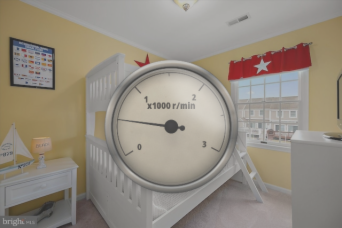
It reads **500** rpm
